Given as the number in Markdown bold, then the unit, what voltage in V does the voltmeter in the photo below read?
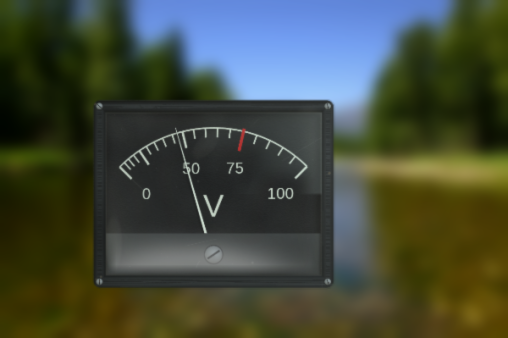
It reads **47.5** V
